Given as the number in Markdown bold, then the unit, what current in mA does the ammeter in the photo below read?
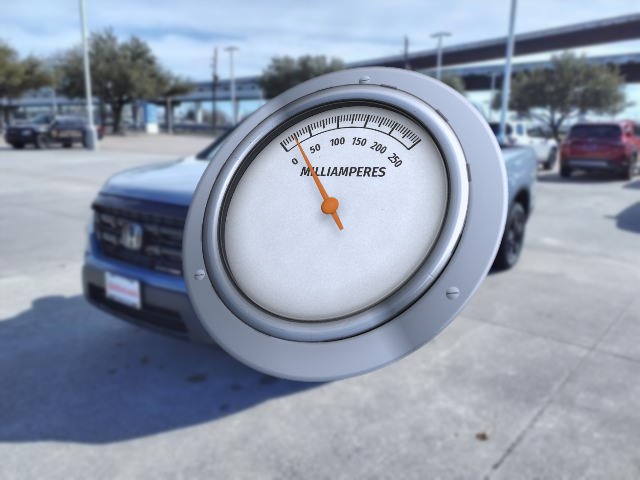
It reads **25** mA
